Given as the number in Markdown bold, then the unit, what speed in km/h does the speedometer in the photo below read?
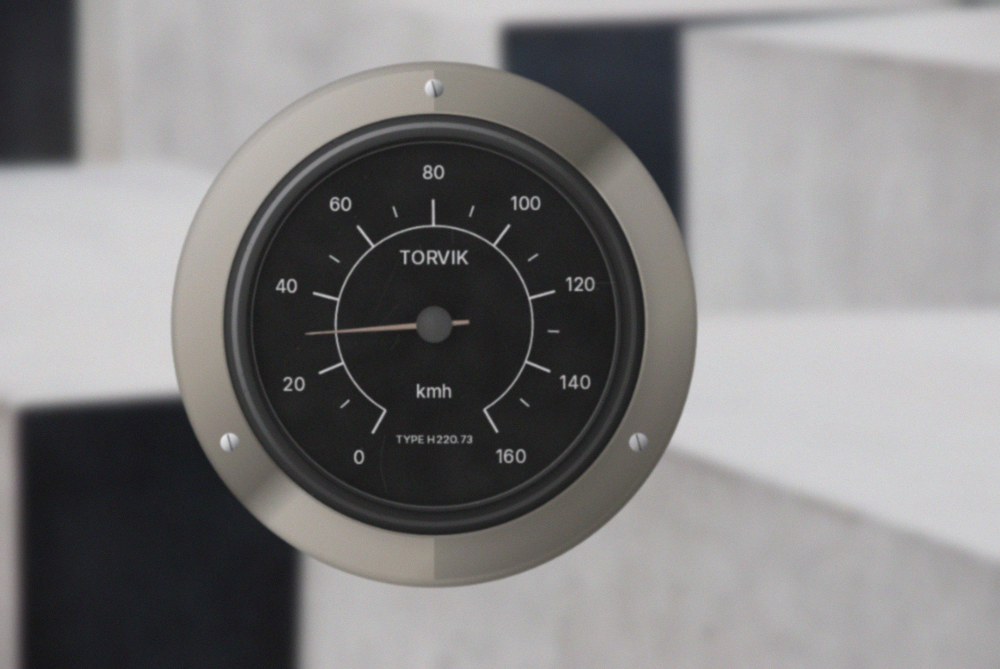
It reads **30** km/h
